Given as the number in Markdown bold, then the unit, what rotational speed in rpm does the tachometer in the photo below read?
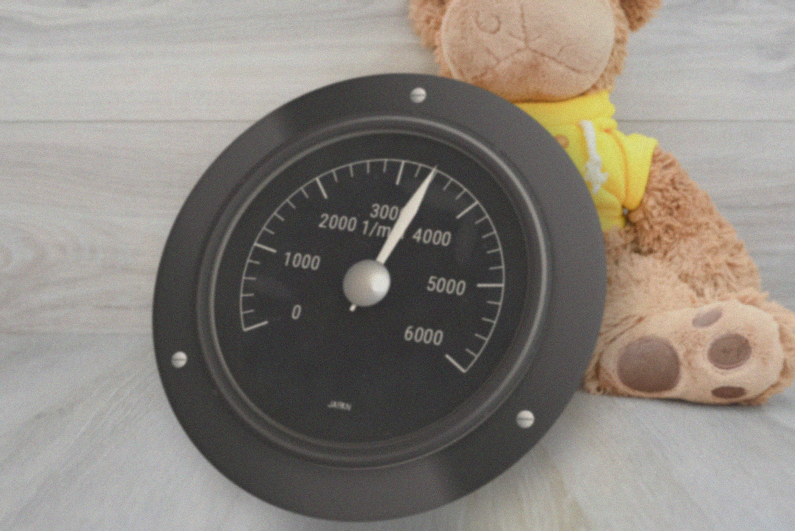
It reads **3400** rpm
